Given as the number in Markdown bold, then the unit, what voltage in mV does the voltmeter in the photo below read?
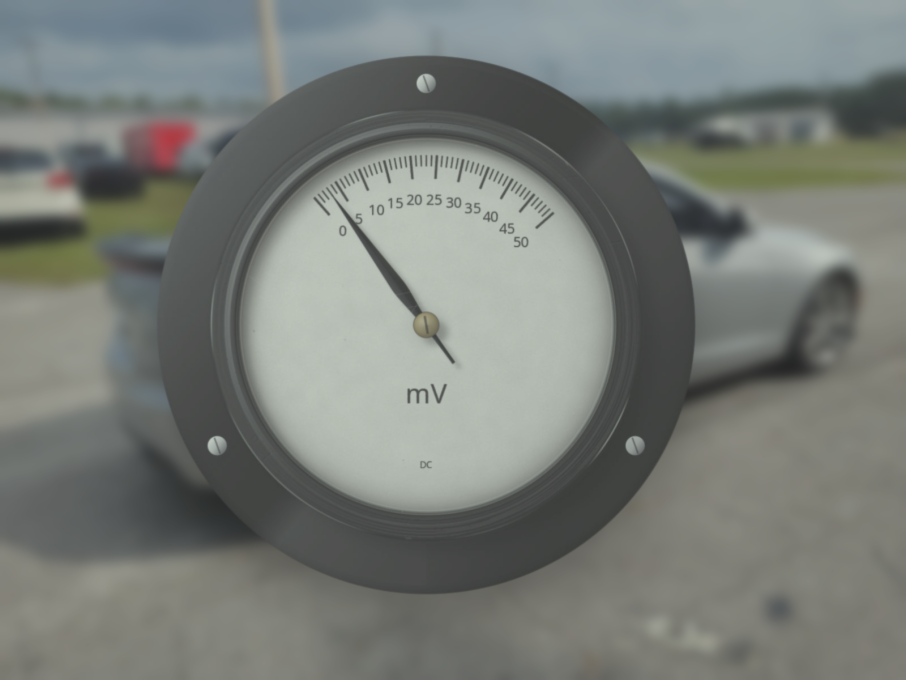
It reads **3** mV
